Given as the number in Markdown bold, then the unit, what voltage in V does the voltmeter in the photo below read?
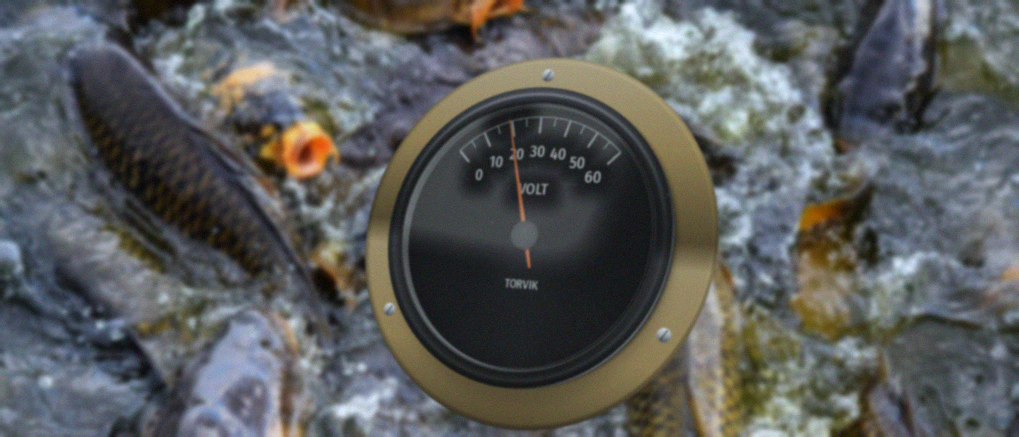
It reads **20** V
